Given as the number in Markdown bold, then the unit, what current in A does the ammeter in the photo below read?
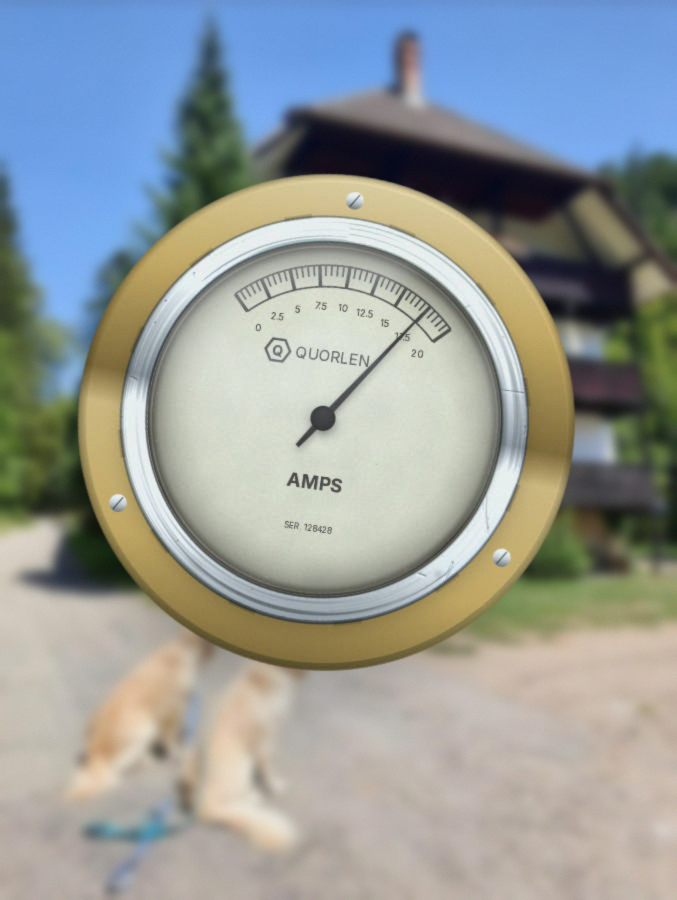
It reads **17.5** A
